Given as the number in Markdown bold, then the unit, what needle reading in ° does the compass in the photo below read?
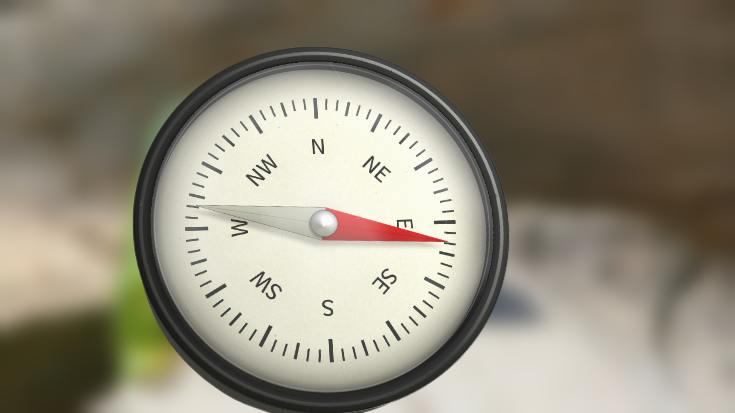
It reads **100** °
